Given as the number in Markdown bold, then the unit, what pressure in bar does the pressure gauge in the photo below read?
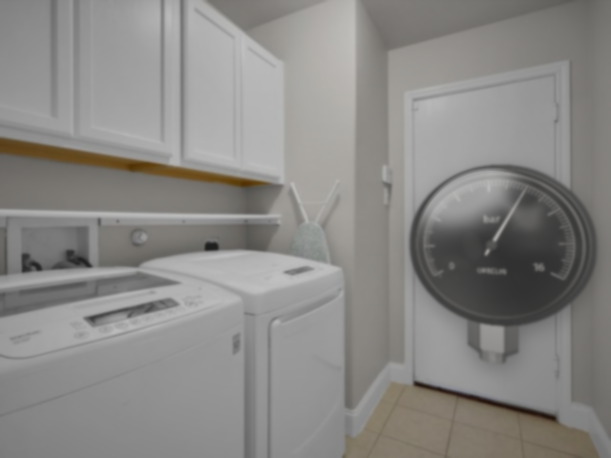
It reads **10** bar
